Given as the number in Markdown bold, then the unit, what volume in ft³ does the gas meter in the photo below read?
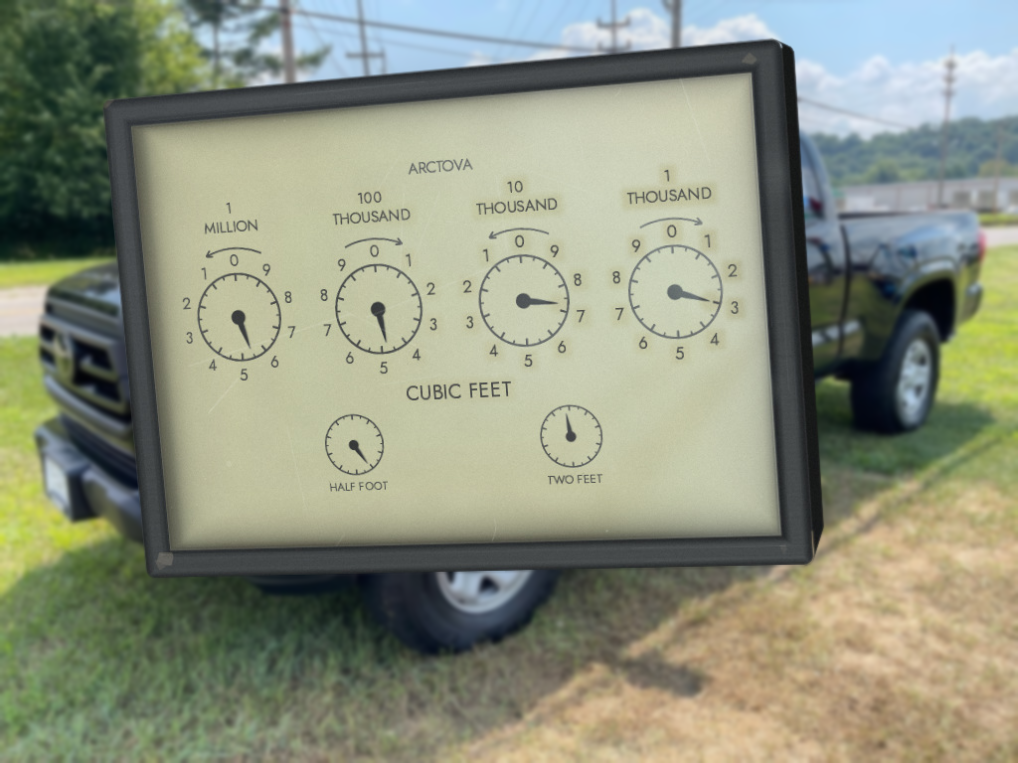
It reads **547300** ft³
